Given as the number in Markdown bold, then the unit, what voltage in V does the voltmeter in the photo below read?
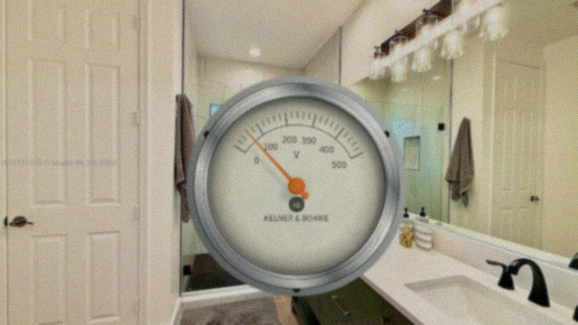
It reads **60** V
